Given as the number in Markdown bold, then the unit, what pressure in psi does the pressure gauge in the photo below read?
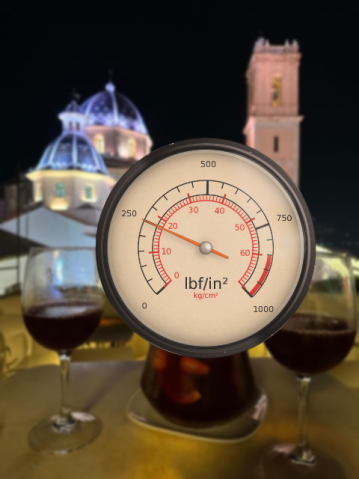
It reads **250** psi
